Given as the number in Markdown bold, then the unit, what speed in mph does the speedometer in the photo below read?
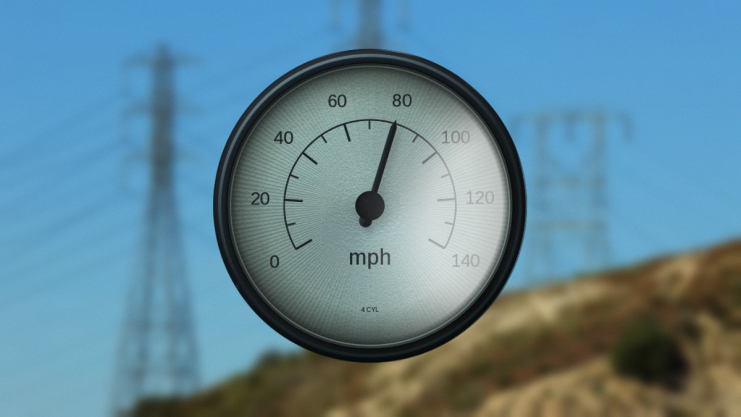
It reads **80** mph
